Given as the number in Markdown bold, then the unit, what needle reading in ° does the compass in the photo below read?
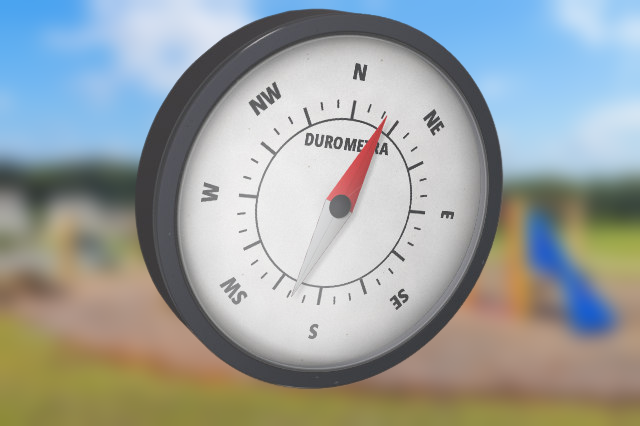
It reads **20** °
